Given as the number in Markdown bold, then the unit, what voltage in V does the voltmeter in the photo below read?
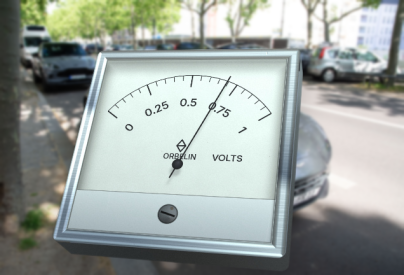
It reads **0.7** V
